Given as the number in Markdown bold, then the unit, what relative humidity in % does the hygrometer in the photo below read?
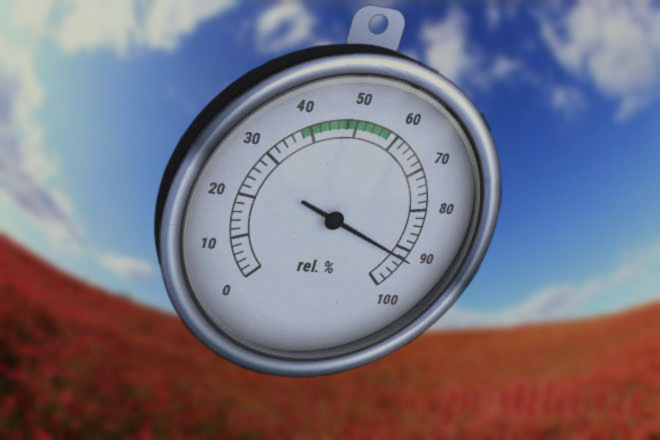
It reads **92** %
